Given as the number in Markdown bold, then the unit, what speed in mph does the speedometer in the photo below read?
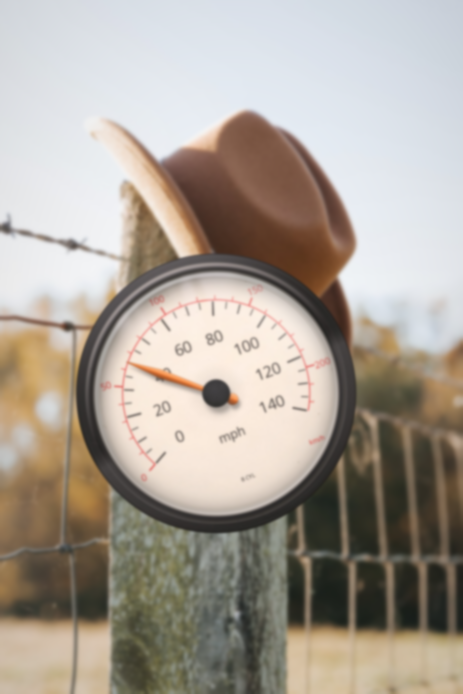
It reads **40** mph
